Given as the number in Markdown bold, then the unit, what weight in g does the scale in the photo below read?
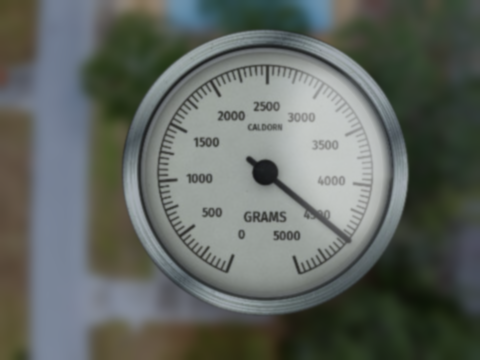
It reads **4500** g
